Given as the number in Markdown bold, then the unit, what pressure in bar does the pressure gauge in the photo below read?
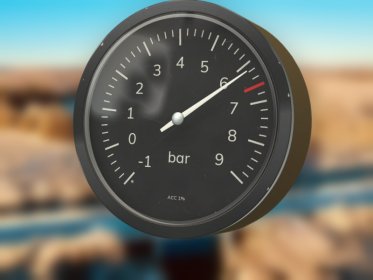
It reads **6.2** bar
